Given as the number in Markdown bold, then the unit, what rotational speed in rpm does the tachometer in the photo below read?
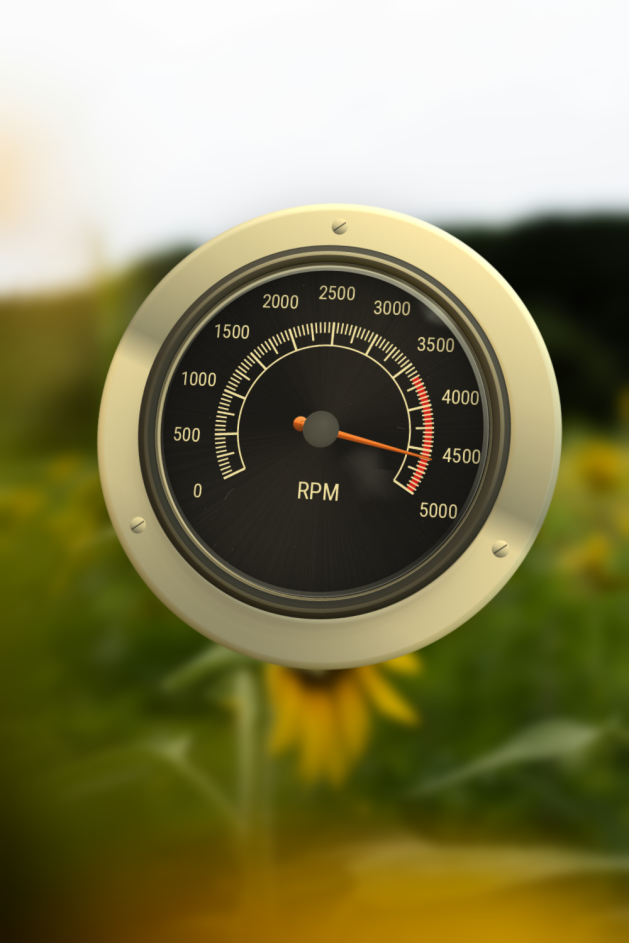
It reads **4600** rpm
